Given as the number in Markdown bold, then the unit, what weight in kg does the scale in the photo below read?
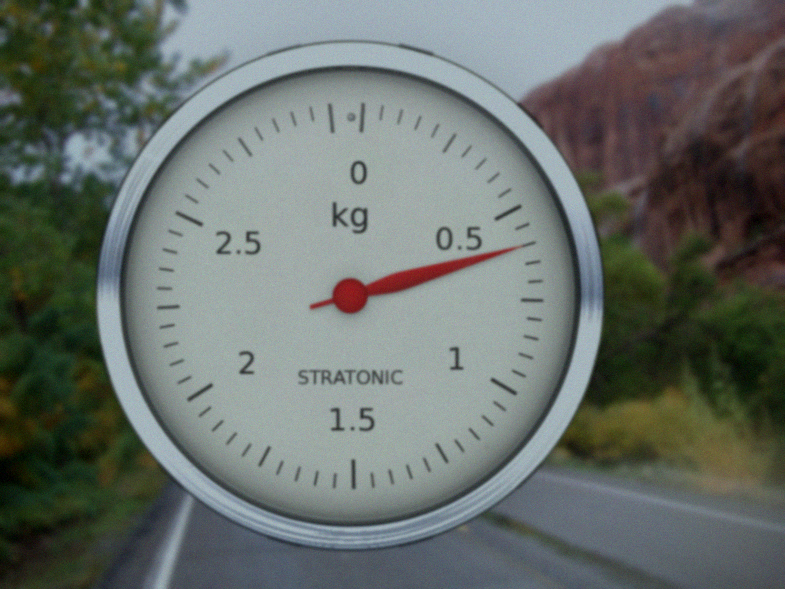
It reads **0.6** kg
